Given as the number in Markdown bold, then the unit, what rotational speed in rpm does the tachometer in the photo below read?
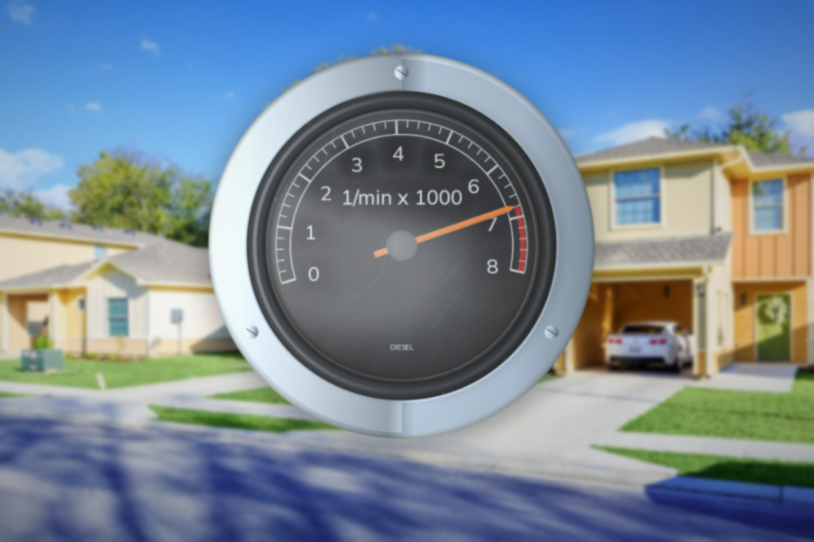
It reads **6800** rpm
